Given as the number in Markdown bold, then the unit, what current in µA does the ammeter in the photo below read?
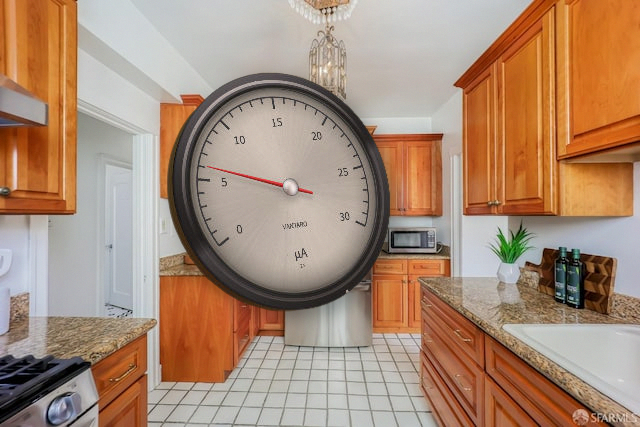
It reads **6** µA
